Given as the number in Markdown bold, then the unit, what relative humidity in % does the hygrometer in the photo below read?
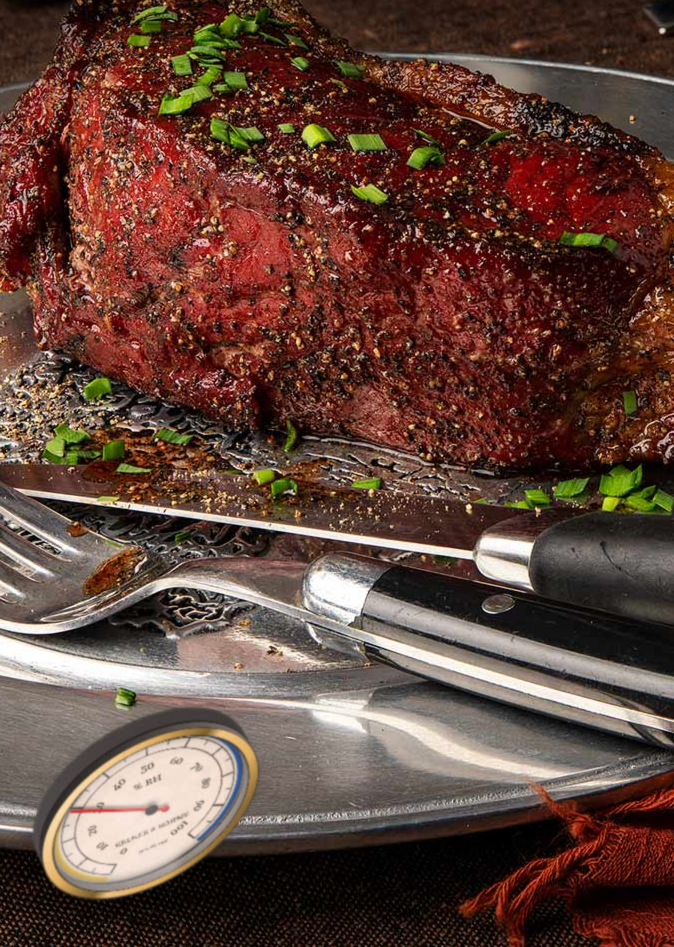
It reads **30** %
